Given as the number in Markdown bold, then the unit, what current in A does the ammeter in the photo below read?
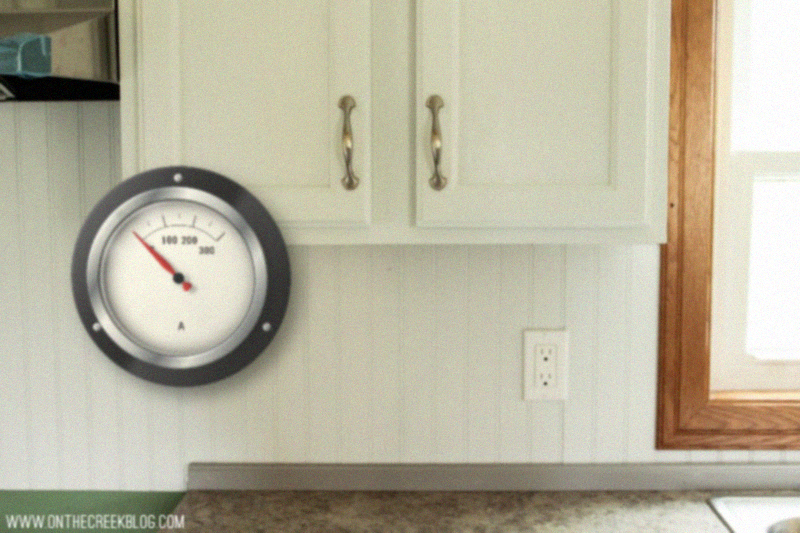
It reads **0** A
